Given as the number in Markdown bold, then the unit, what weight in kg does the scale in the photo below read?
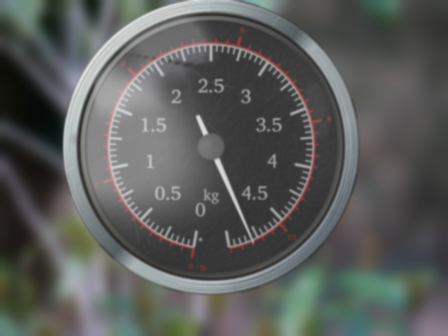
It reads **4.8** kg
